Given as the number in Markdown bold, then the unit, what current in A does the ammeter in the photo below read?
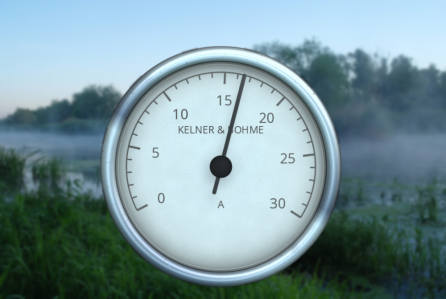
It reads **16.5** A
